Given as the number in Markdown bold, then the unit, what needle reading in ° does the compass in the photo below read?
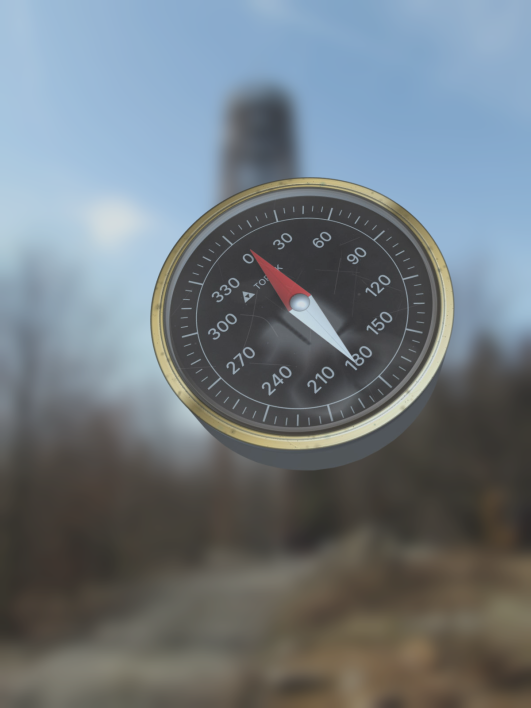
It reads **5** °
